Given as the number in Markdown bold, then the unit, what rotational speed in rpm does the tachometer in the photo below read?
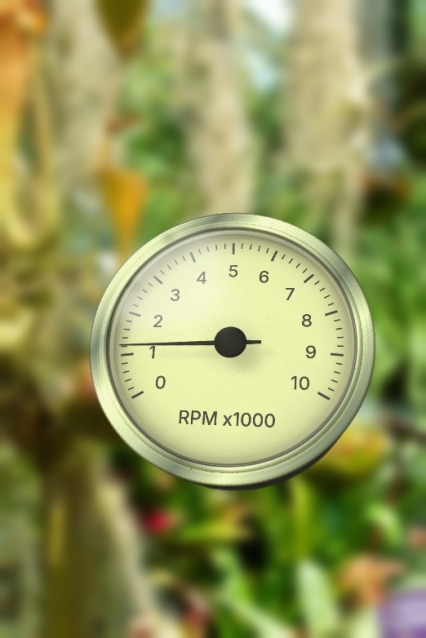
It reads **1200** rpm
